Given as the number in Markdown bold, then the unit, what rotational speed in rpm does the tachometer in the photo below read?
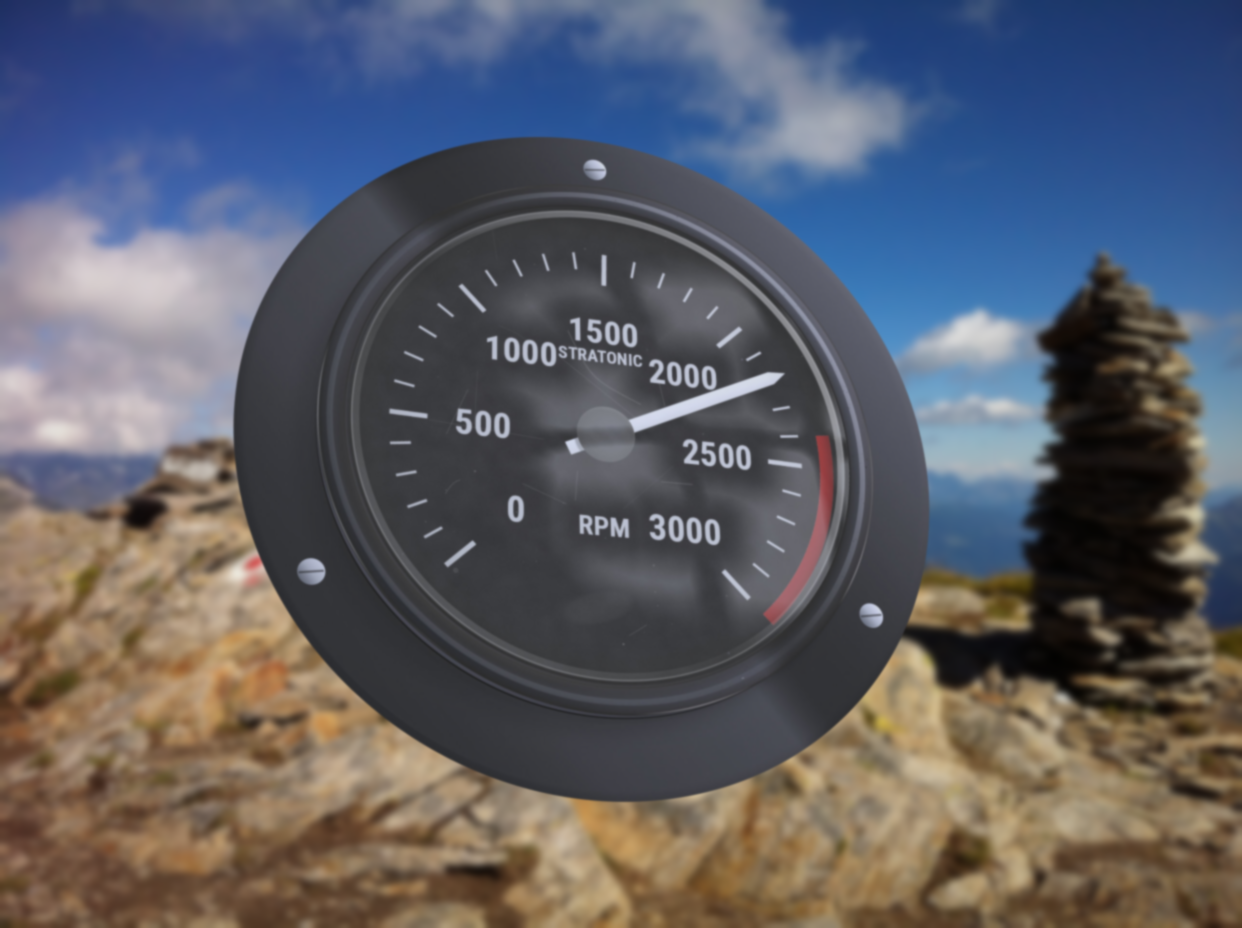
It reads **2200** rpm
